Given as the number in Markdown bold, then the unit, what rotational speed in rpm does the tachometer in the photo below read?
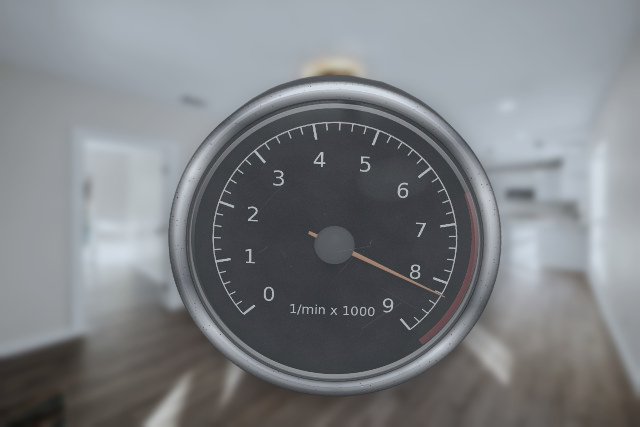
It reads **8200** rpm
